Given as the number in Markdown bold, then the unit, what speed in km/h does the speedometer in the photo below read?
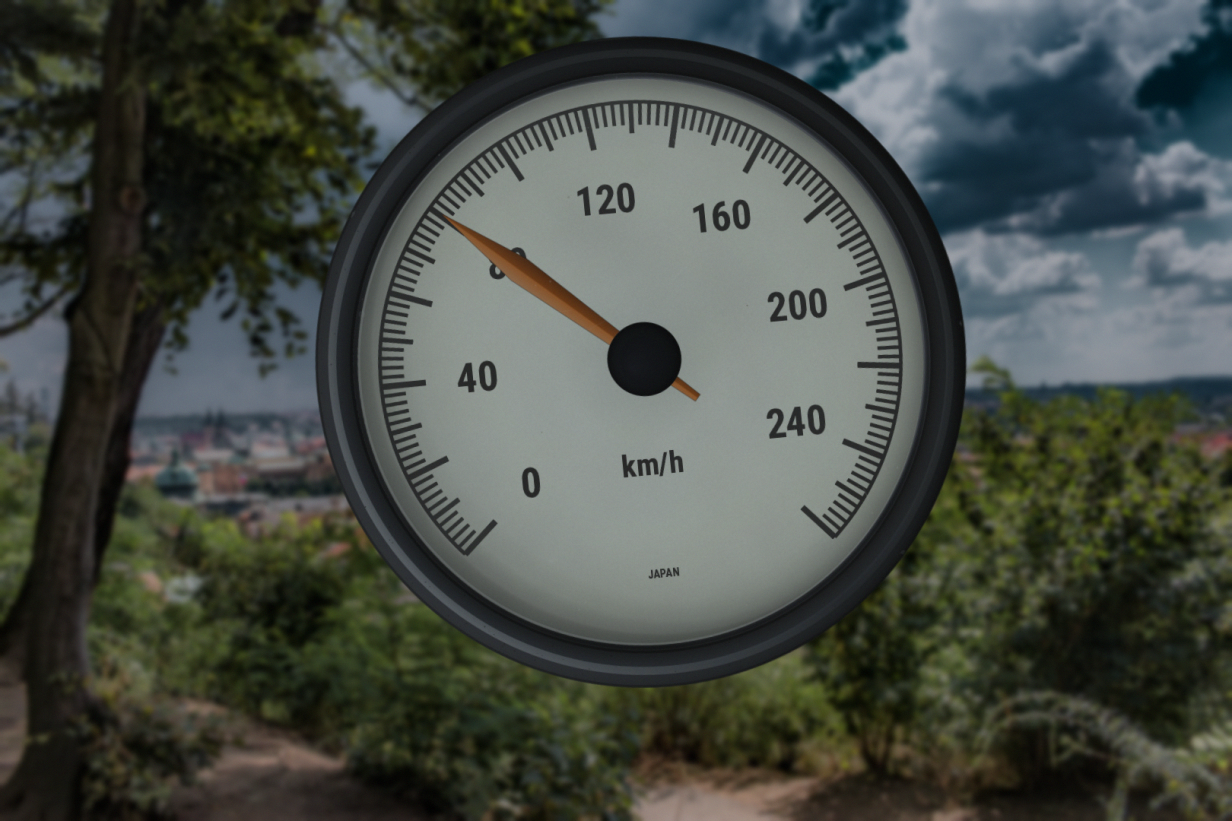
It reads **80** km/h
